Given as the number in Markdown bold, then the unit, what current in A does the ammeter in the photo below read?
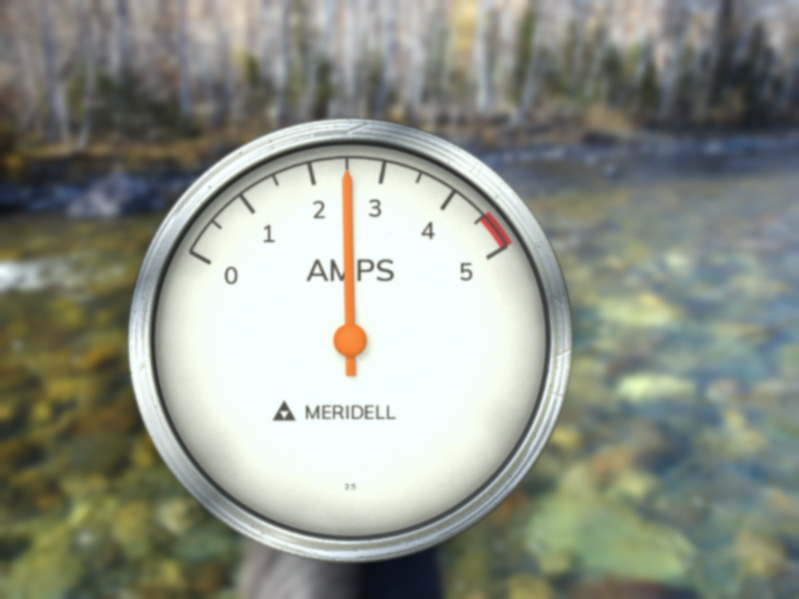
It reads **2.5** A
